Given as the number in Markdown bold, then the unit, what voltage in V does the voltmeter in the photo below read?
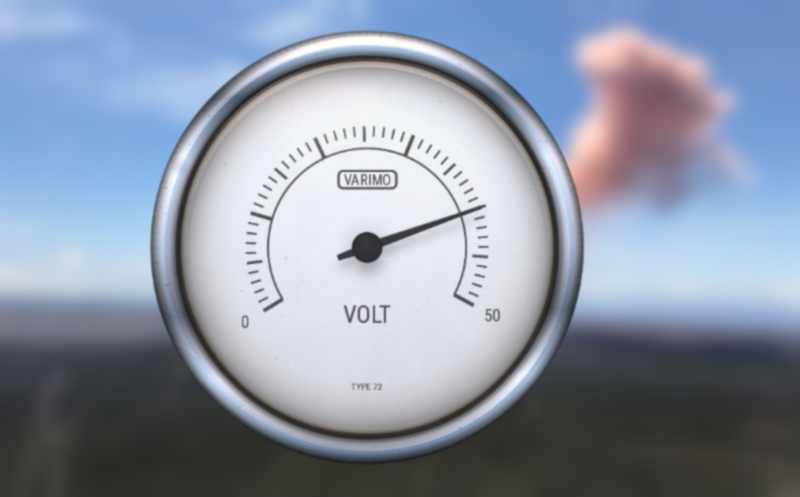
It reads **40** V
